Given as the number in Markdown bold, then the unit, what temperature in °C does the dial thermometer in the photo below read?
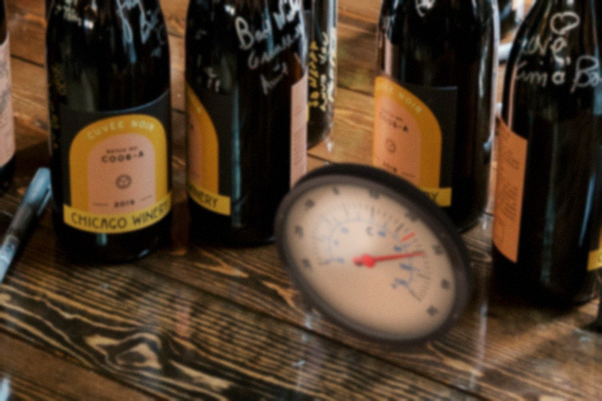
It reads **30** °C
